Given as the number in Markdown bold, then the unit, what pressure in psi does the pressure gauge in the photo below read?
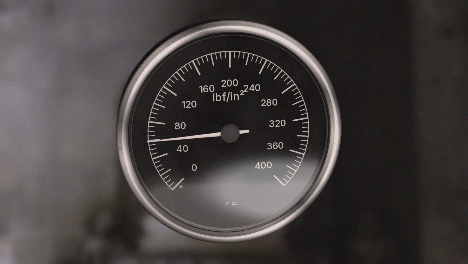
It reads **60** psi
